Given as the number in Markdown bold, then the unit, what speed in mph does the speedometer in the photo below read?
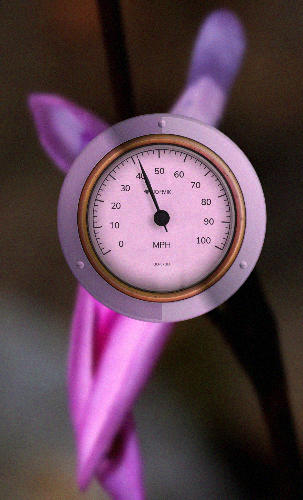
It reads **42** mph
